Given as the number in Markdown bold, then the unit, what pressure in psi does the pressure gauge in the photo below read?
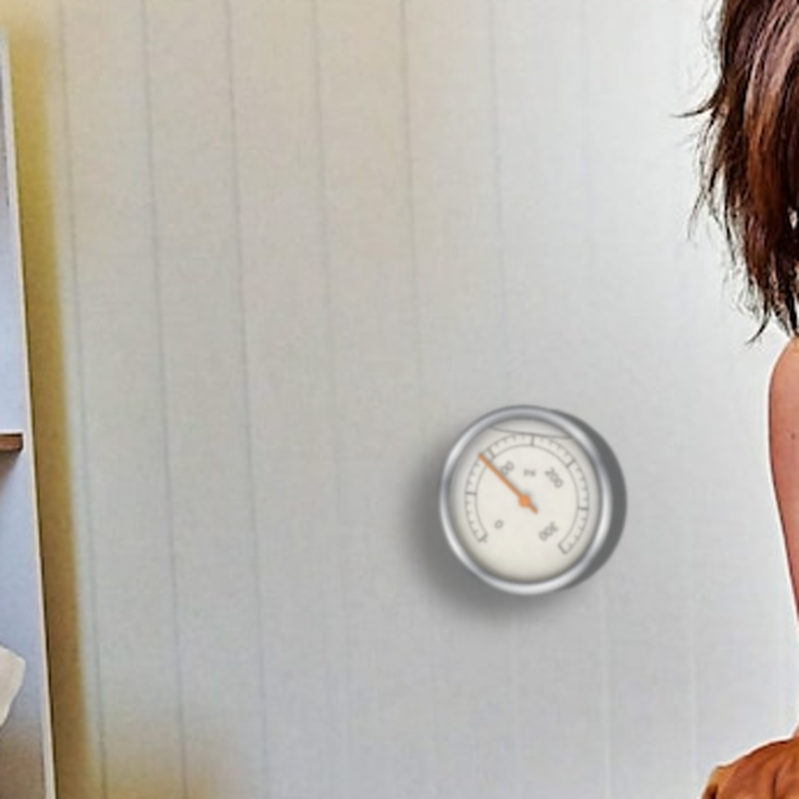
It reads **90** psi
